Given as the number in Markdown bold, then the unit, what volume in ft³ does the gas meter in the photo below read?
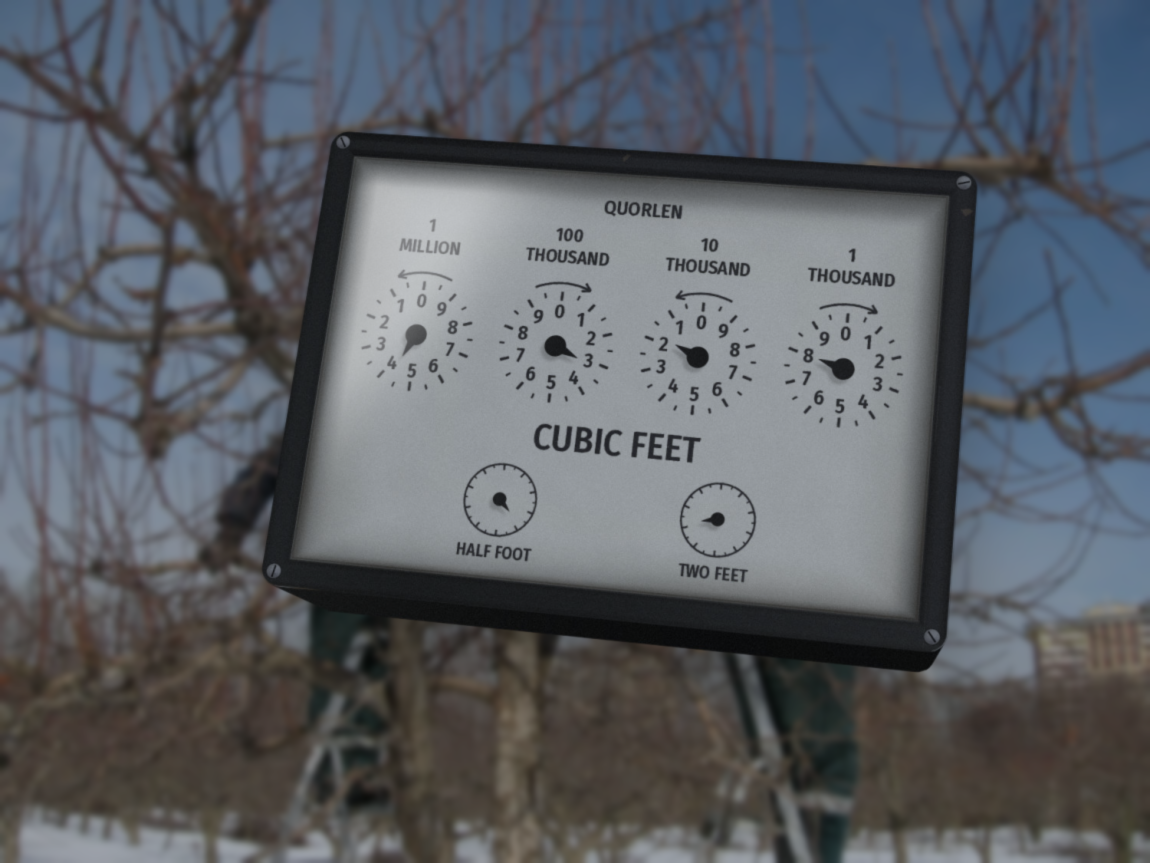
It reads **431800** ft³
